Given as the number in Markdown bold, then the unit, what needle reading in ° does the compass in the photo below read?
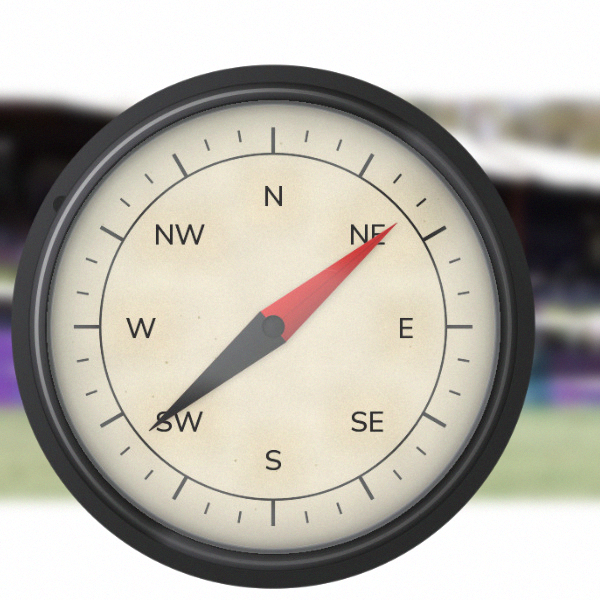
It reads **50** °
